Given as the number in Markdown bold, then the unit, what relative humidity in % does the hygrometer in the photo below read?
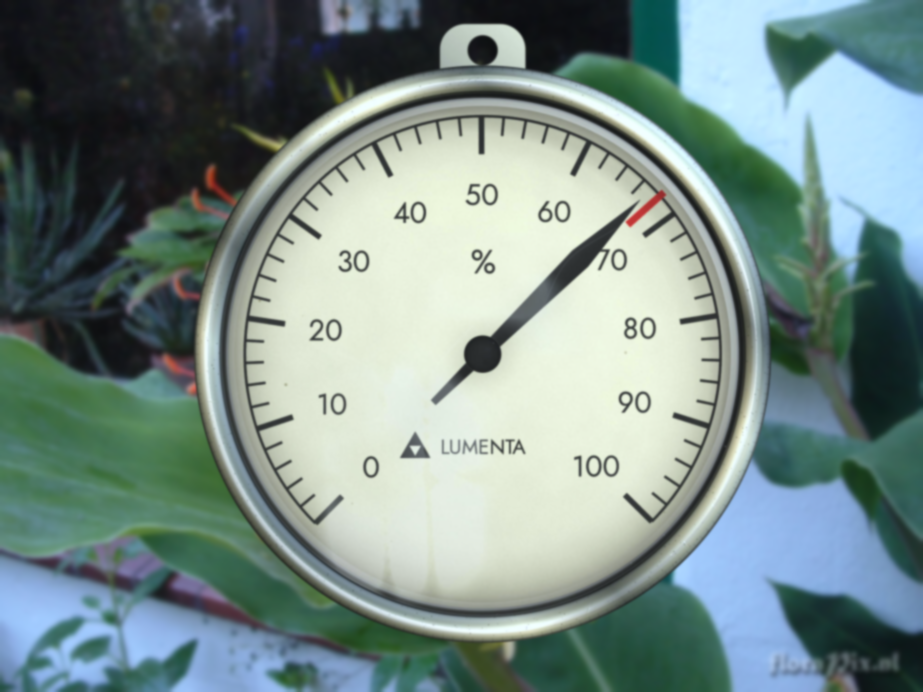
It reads **67** %
